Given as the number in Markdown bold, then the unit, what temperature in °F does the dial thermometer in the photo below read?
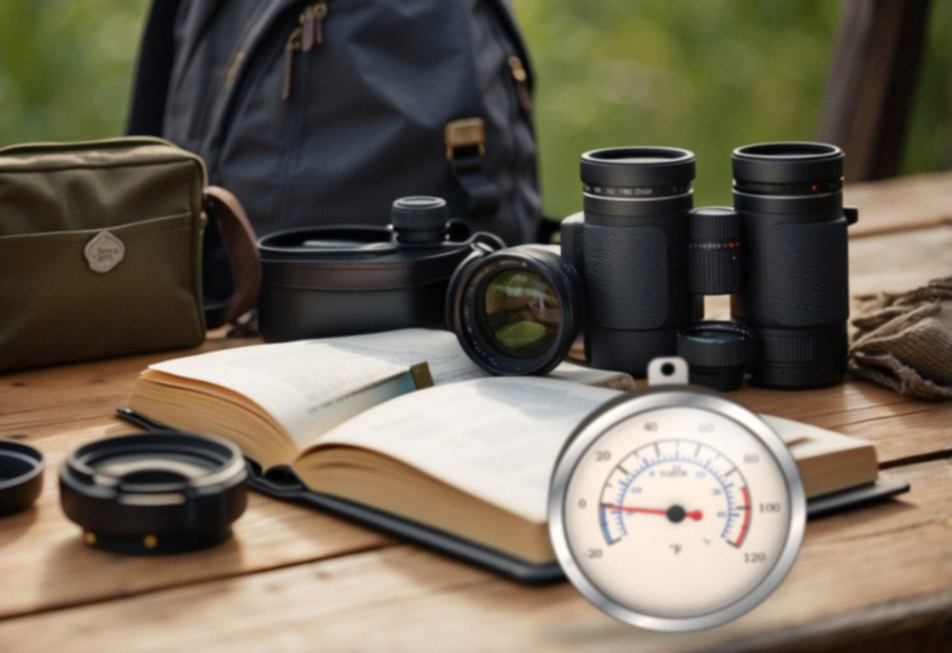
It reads **0** °F
